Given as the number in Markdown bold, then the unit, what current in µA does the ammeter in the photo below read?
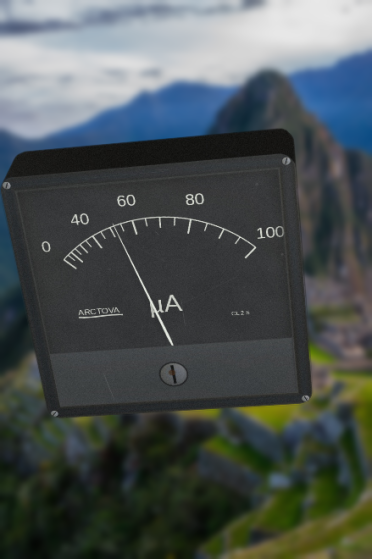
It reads **52.5** µA
